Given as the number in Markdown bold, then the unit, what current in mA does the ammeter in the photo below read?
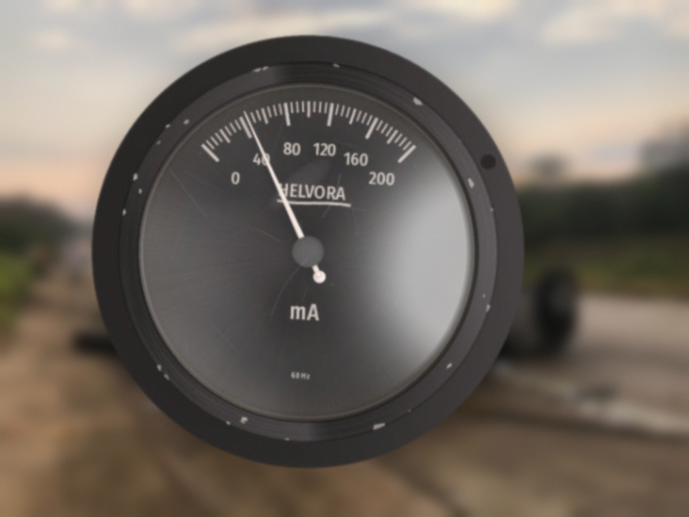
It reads **45** mA
